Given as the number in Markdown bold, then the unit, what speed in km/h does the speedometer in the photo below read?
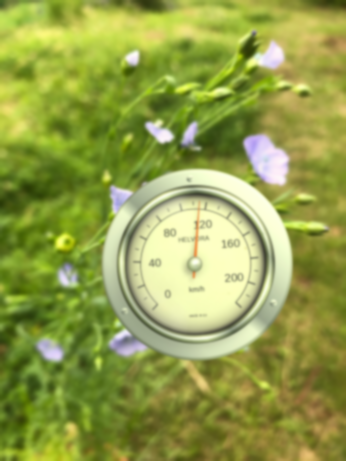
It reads **115** km/h
